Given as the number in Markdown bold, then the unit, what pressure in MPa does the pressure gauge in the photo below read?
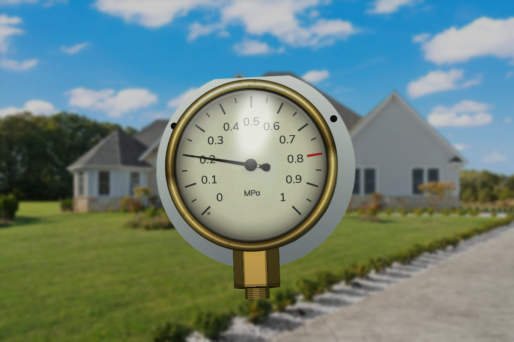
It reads **0.2** MPa
